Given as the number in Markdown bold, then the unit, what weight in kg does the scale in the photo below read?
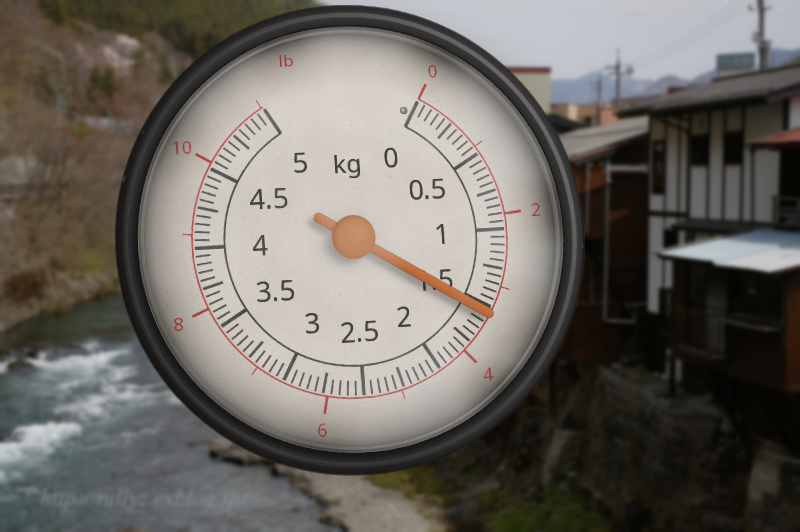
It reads **1.55** kg
